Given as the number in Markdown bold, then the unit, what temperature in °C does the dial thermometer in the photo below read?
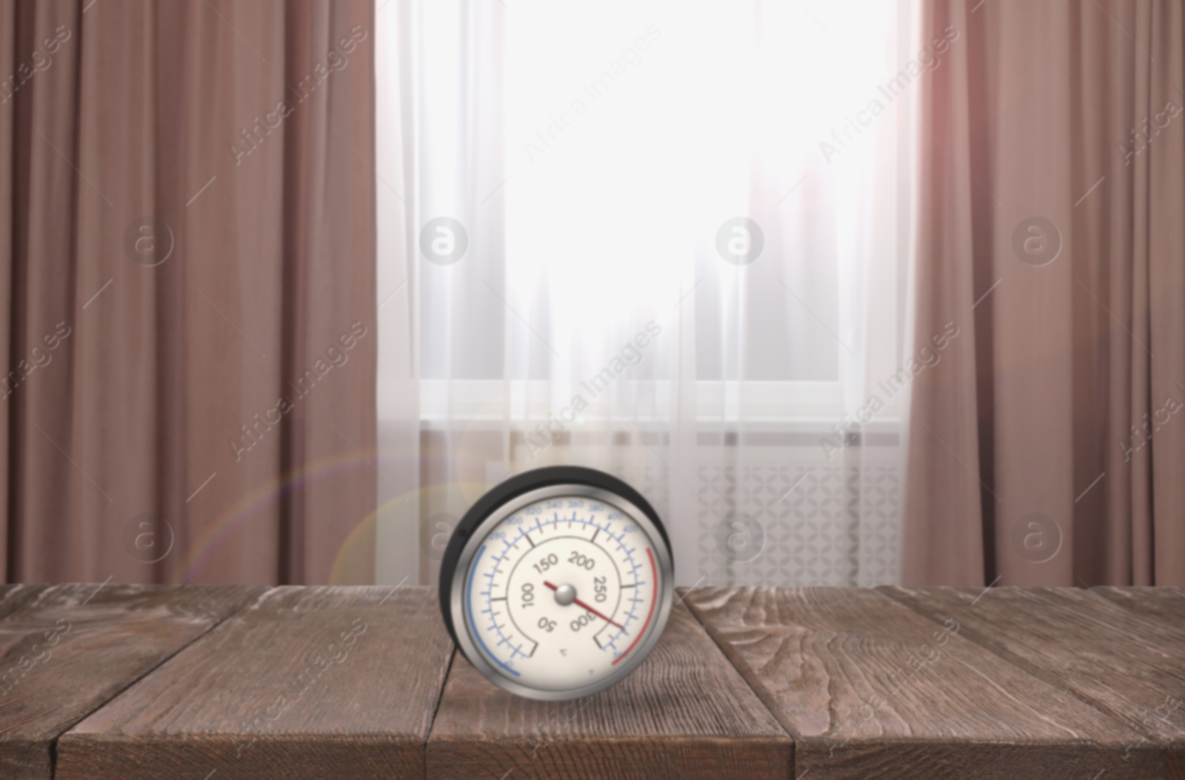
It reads **280** °C
